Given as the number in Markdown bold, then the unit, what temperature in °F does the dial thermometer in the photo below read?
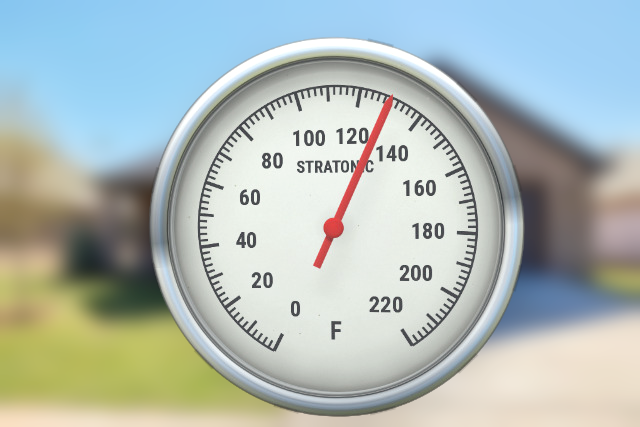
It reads **130** °F
